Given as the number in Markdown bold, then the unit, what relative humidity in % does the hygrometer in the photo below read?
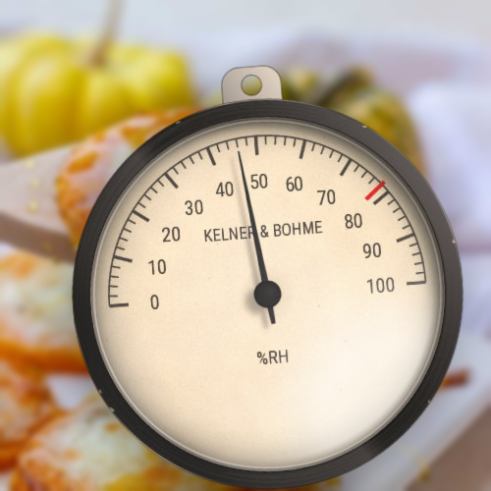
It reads **46** %
